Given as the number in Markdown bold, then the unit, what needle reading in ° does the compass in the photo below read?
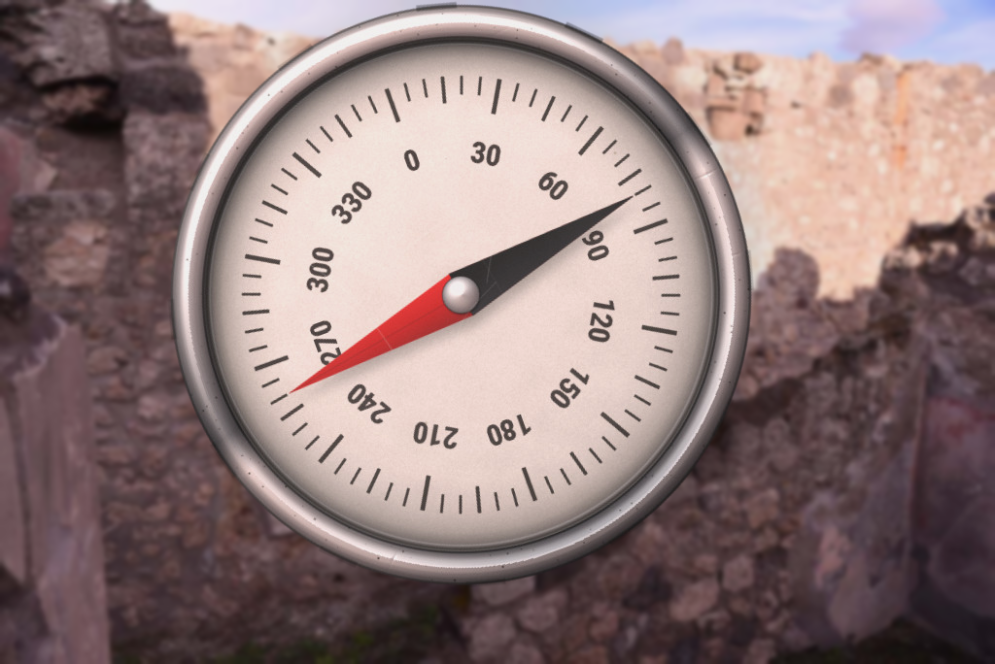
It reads **260** °
